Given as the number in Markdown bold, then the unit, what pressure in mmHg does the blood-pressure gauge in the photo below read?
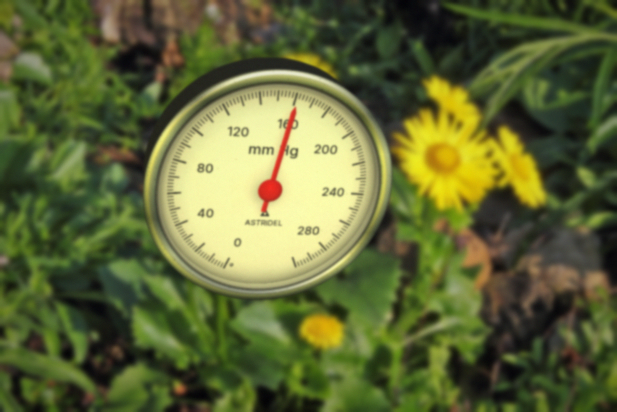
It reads **160** mmHg
